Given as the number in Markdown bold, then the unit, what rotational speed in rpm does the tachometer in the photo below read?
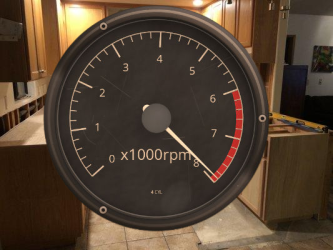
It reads **7900** rpm
